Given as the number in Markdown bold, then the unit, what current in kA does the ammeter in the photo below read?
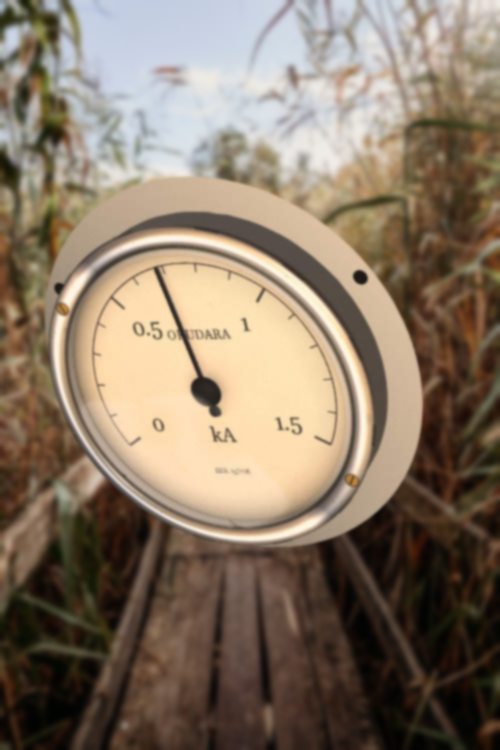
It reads **0.7** kA
